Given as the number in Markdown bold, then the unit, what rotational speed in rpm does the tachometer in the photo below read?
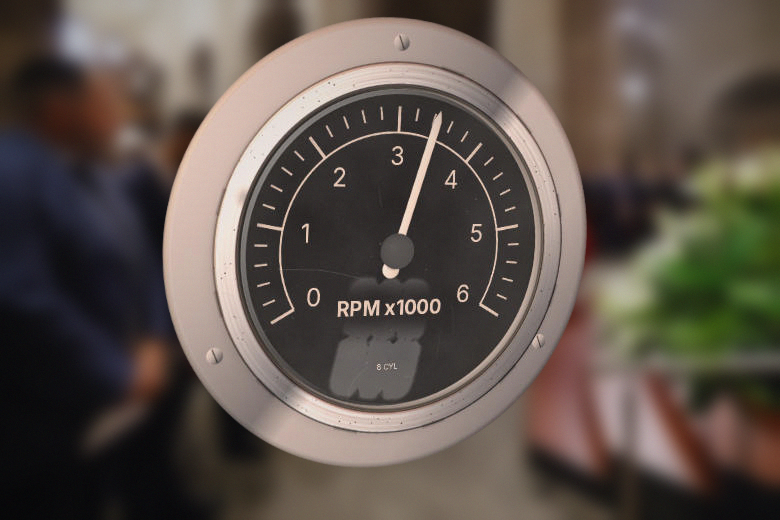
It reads **3400** rpm
